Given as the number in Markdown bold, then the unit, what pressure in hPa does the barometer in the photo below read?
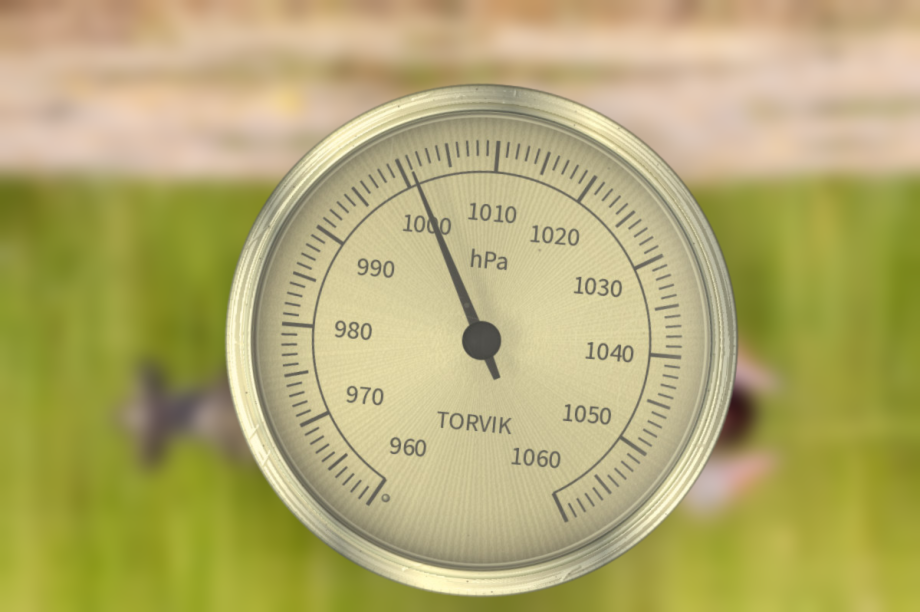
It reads **1001** hPa
